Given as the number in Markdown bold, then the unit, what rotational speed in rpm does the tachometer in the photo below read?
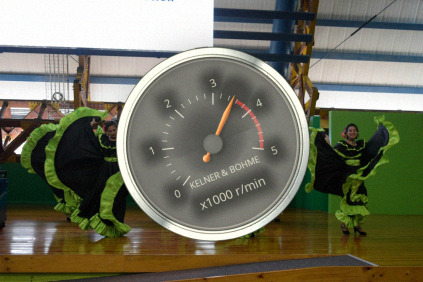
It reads **3500** rpm
